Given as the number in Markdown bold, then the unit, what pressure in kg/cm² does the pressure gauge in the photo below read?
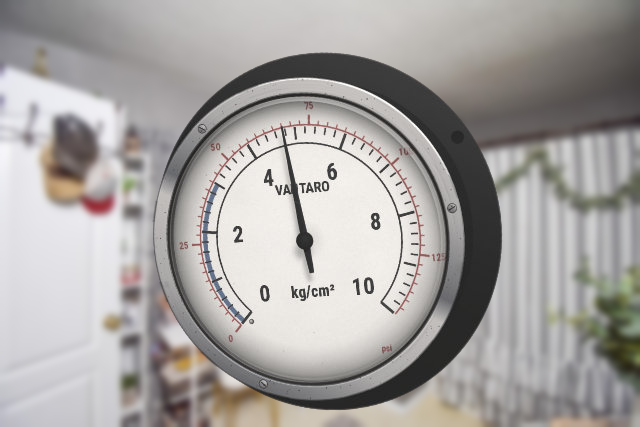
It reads **4.8** kg/cm²
